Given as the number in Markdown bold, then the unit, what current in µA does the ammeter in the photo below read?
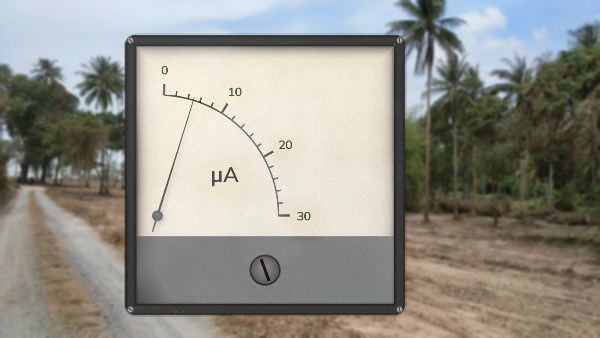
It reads **5** µA
